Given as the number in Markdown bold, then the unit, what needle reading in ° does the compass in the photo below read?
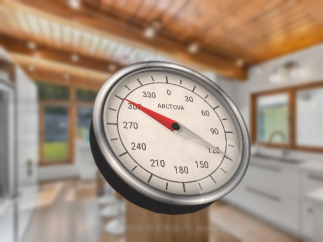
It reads **300** °
